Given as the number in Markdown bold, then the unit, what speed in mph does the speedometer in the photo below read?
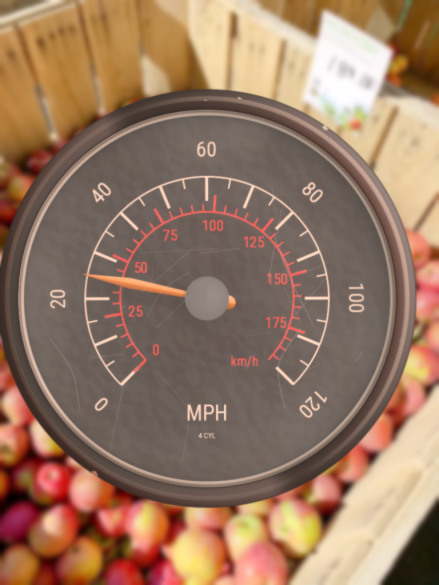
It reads **25** mph
